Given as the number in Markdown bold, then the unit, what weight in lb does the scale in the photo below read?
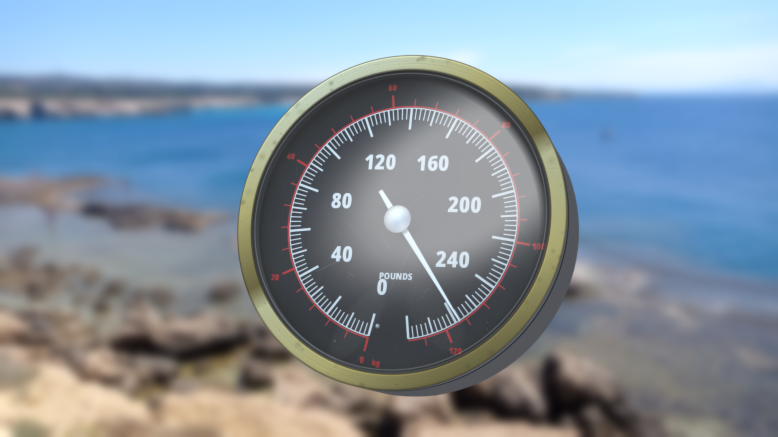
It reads **258** lb
